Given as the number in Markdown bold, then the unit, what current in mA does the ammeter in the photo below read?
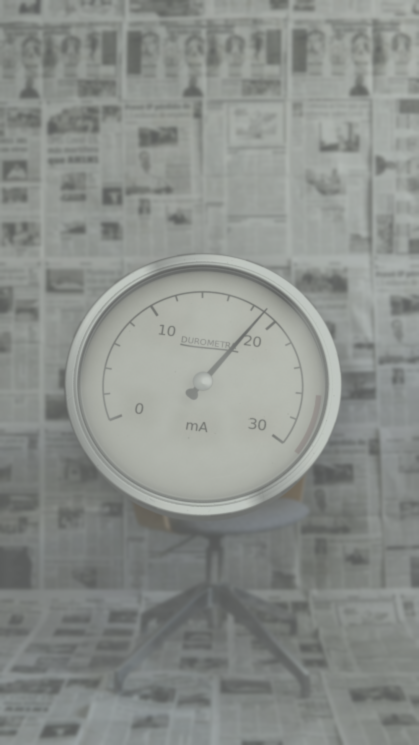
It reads **19** mA
